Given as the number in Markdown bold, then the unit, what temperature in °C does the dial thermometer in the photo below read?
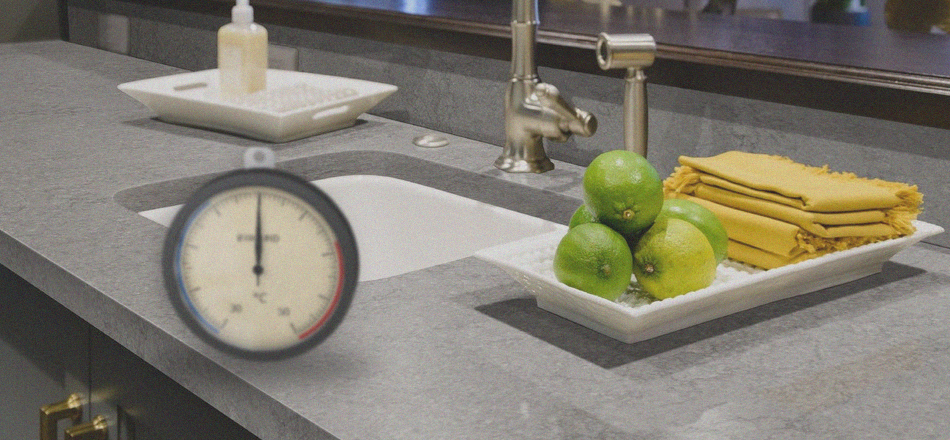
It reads **10** °C
